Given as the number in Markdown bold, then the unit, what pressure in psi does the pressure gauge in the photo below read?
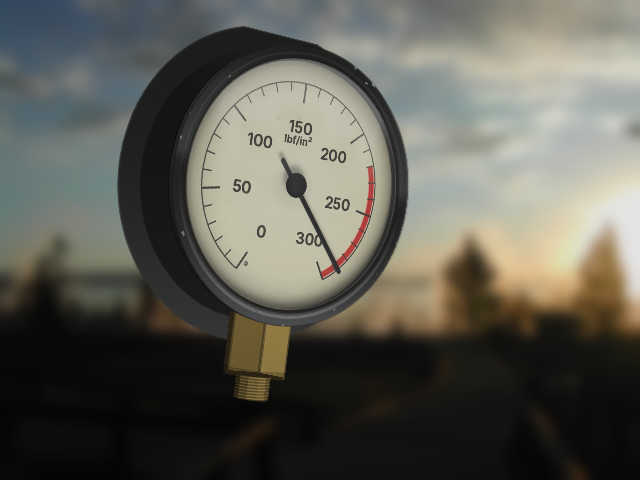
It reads **290** psi
